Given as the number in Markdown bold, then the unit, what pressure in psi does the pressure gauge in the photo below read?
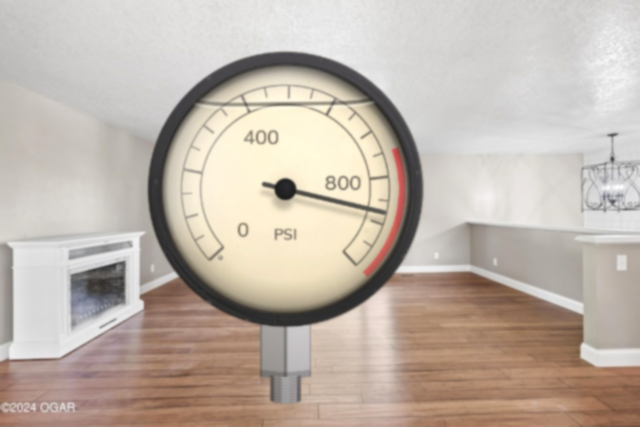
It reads **875** psi
